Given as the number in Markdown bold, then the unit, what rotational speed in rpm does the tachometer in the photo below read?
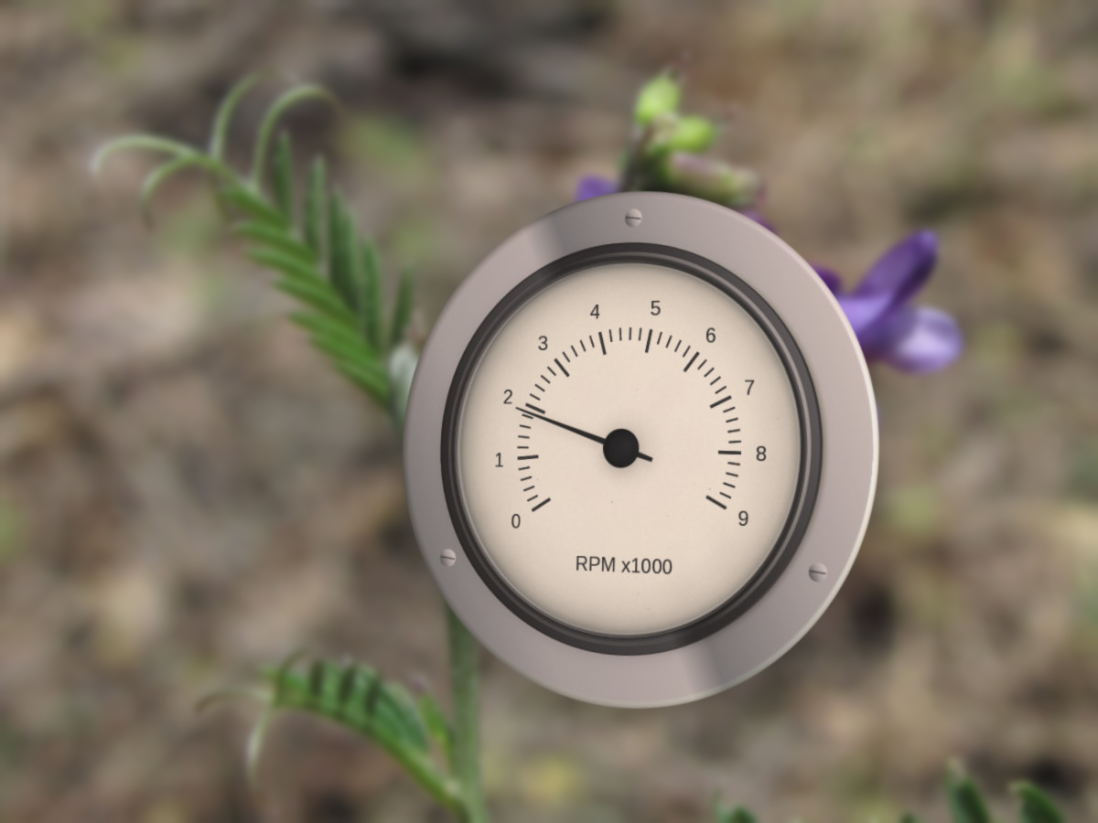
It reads **1900** rpm
